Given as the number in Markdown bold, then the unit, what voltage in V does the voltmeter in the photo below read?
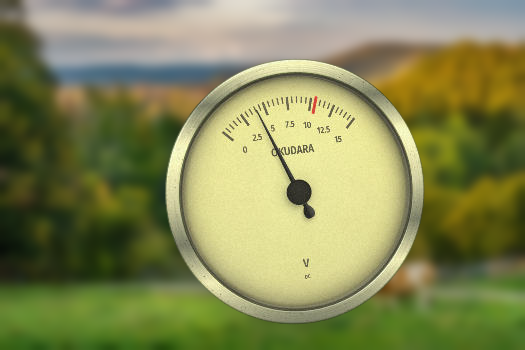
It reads **4** V
